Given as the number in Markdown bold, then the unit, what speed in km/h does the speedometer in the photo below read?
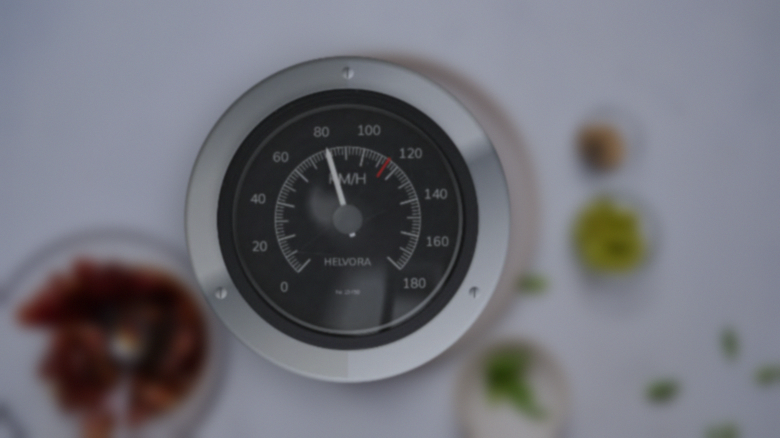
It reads **80** km/h
